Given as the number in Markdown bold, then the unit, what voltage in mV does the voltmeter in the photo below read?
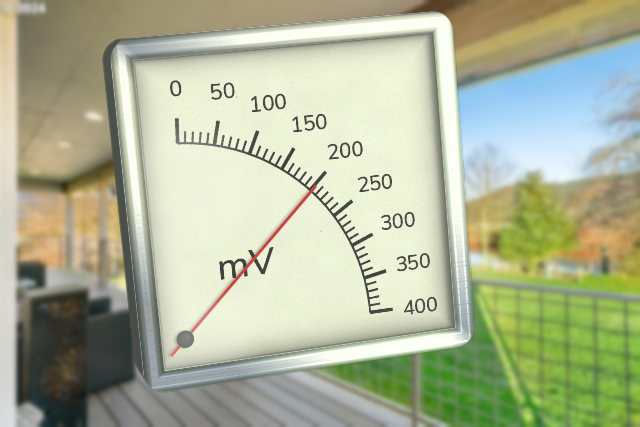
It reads **200** mV
